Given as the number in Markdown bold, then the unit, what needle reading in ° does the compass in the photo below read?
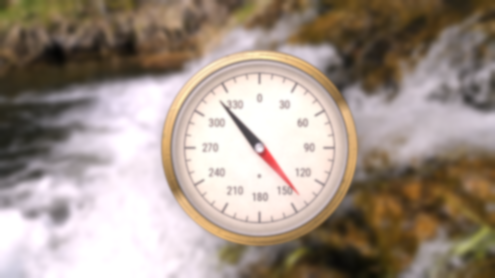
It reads **140** °
